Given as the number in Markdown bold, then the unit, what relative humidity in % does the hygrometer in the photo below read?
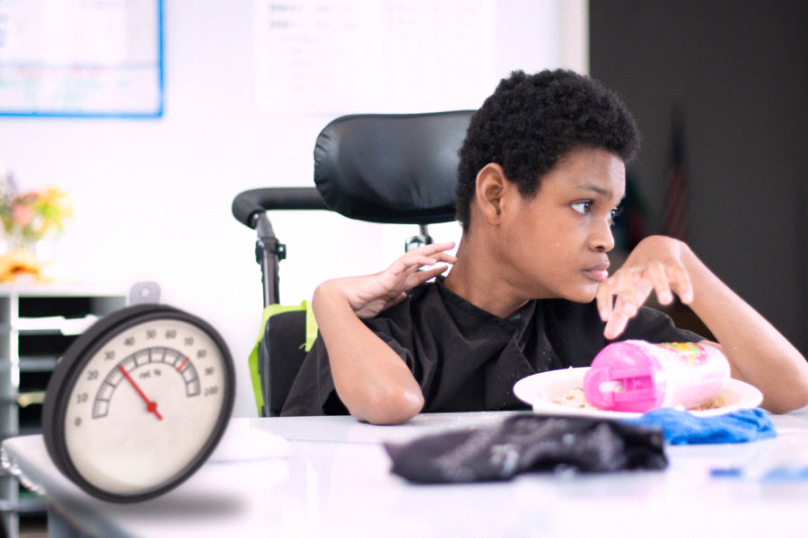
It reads **30** %
